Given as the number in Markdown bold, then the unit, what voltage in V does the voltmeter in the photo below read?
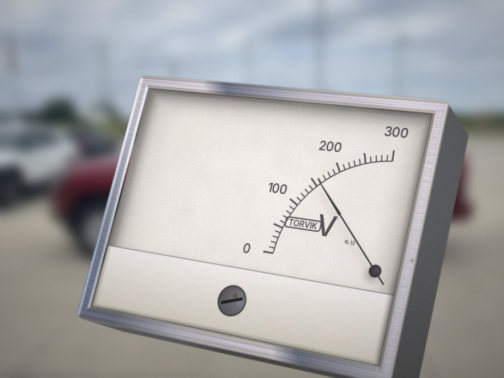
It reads **160** V
